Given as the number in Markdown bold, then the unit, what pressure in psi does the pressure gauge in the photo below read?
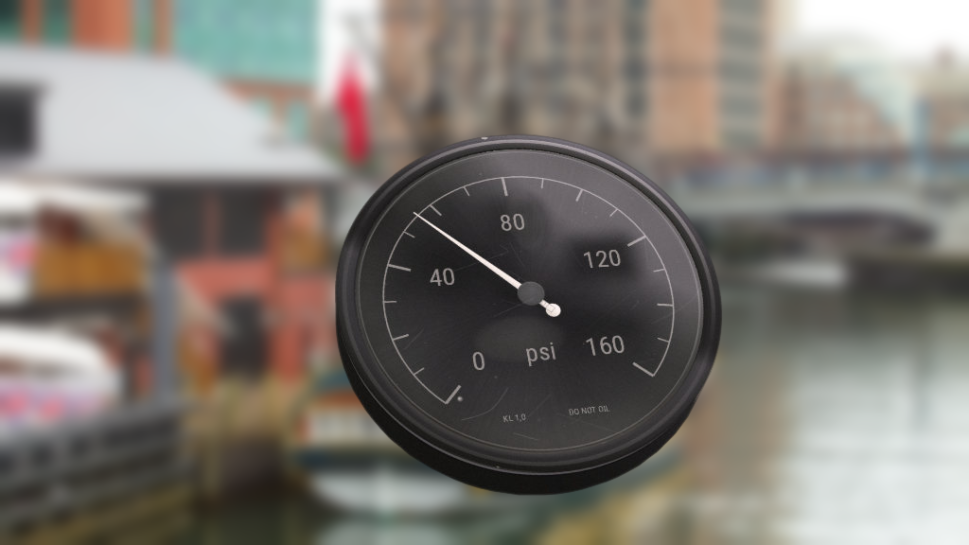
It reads **55** psi
